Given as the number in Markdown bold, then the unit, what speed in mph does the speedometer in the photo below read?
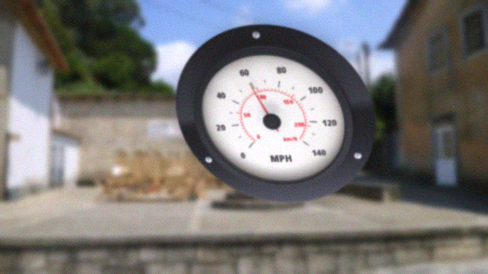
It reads **60** mph
